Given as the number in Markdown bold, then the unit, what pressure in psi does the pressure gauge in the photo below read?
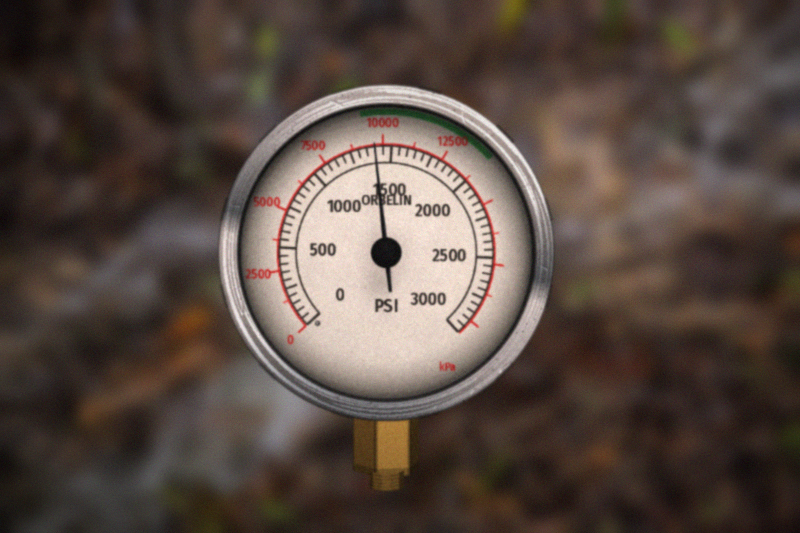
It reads **1400** psi
